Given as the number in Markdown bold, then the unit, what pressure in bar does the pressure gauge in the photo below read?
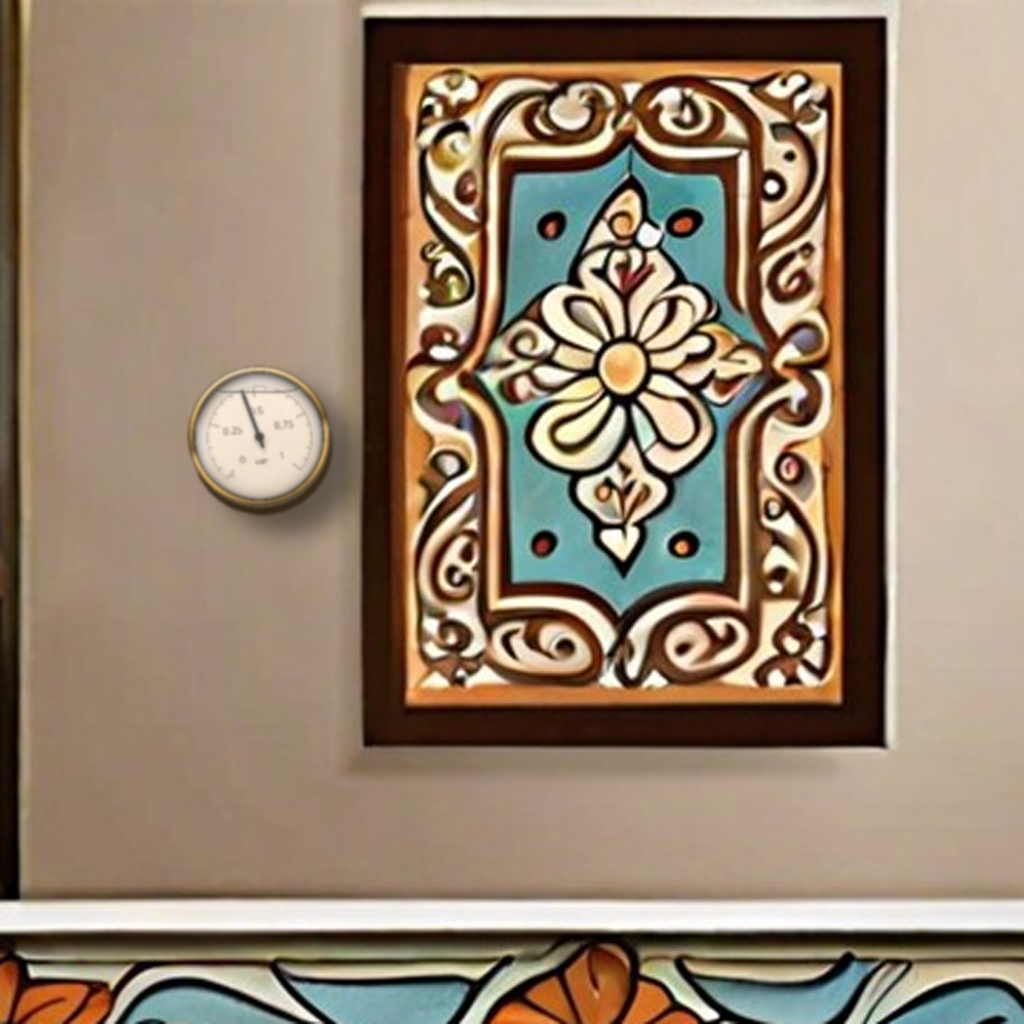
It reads **0.45** bar
